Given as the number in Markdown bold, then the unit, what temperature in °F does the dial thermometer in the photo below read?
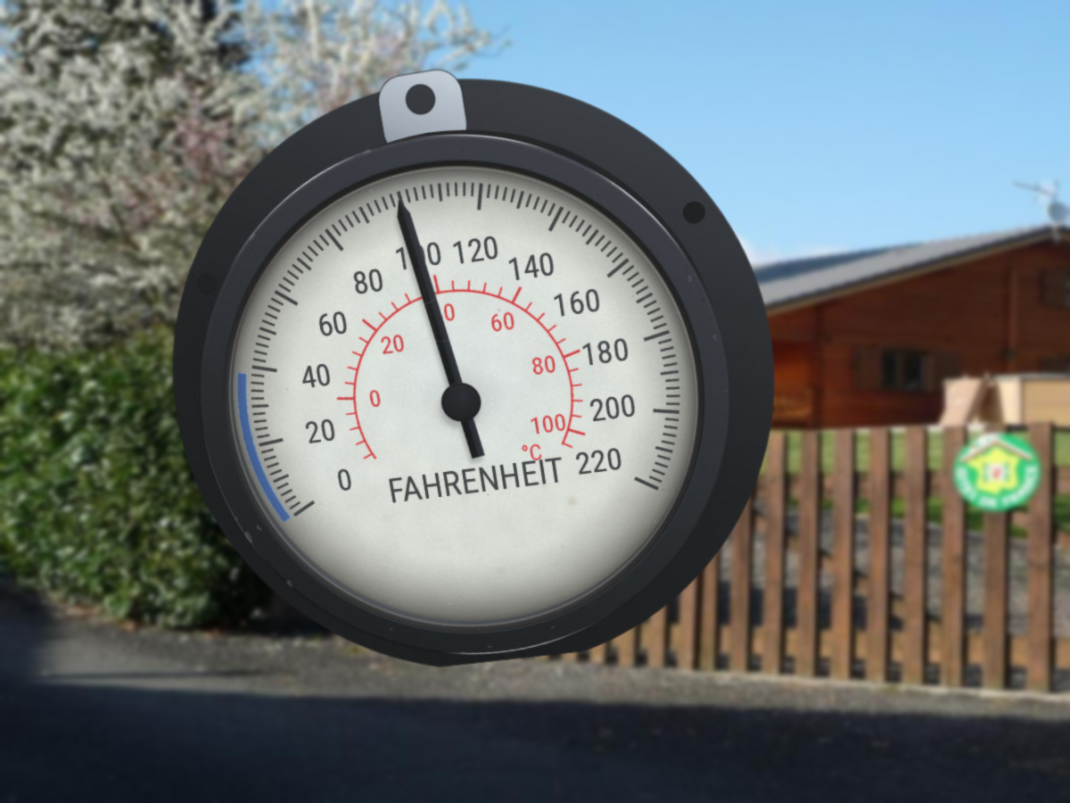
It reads **100** °F
